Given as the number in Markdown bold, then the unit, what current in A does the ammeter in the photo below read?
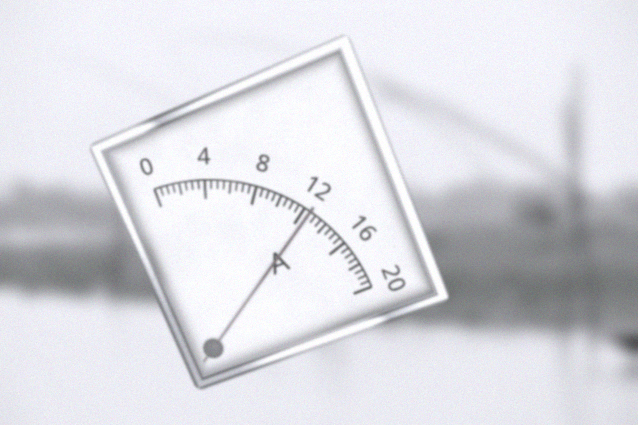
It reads **12.5** A
